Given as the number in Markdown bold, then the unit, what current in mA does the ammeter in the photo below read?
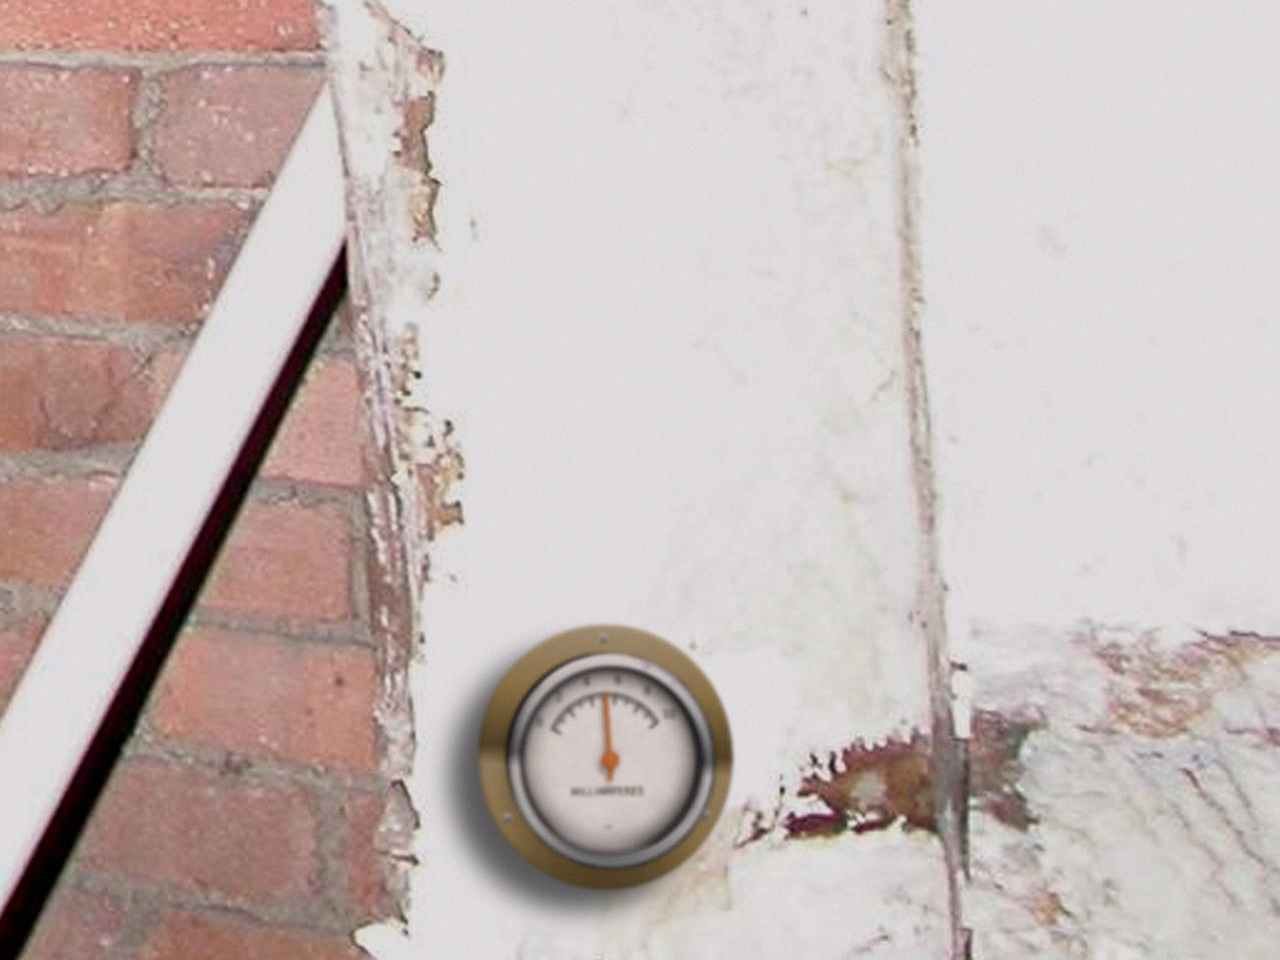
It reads **5** mA
